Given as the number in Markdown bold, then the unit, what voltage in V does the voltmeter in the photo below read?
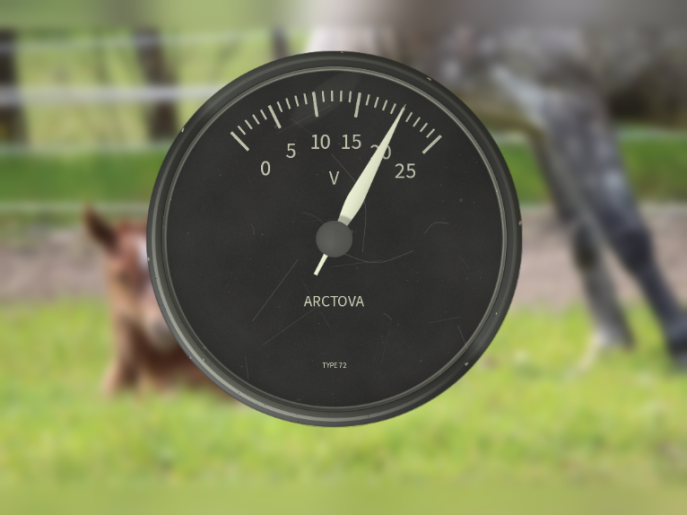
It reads **20** V
